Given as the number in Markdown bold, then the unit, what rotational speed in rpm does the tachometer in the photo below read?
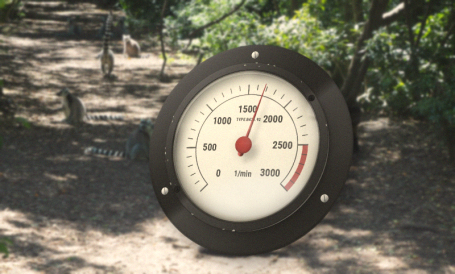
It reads **1700** rpm
